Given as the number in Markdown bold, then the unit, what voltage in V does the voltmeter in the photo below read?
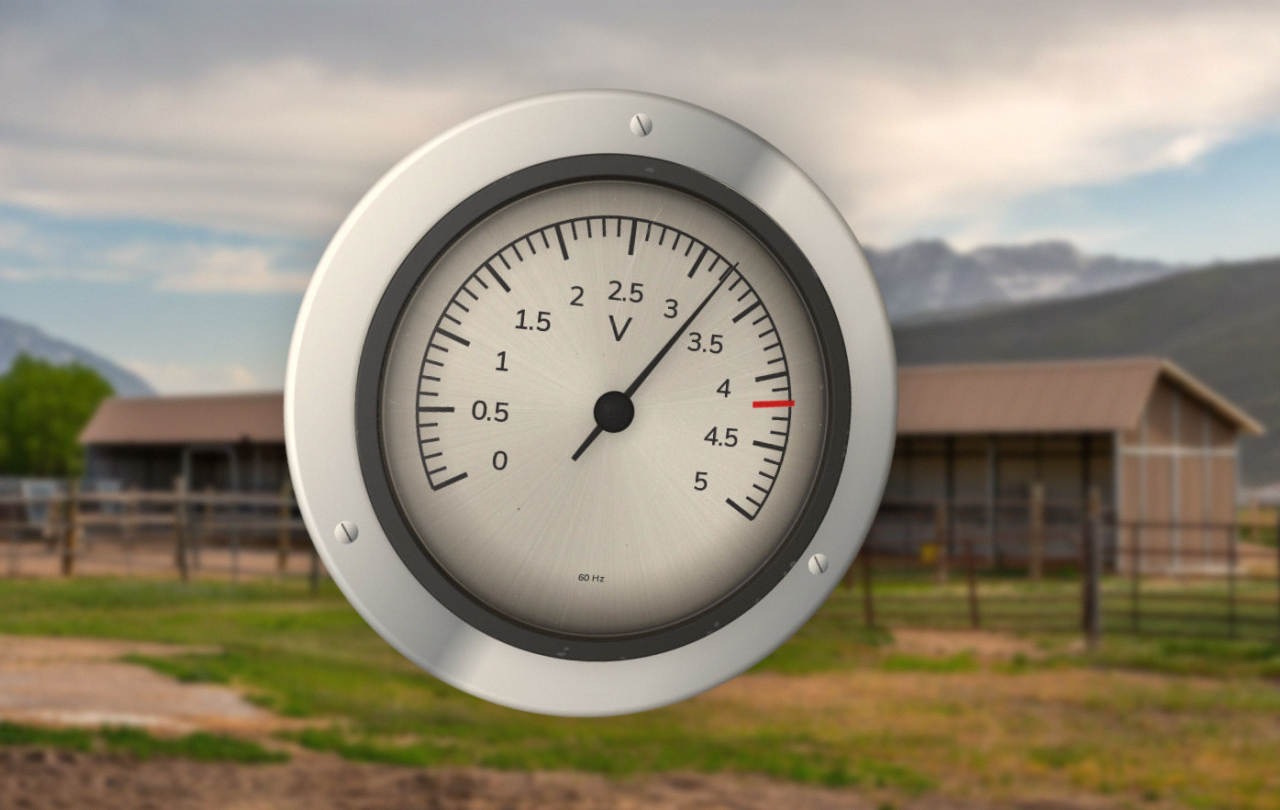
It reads **3.2** V
